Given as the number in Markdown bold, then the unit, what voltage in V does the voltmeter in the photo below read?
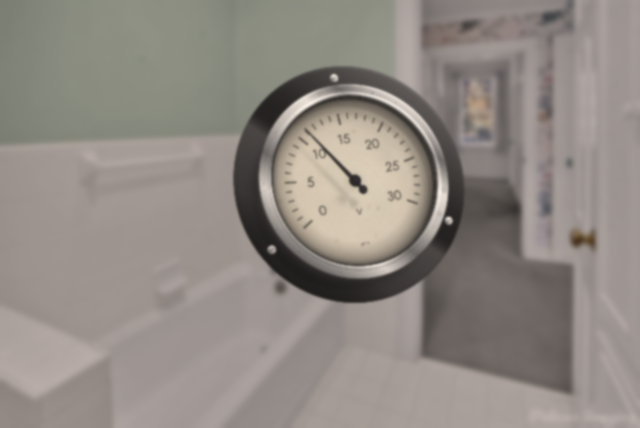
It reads **11** V
